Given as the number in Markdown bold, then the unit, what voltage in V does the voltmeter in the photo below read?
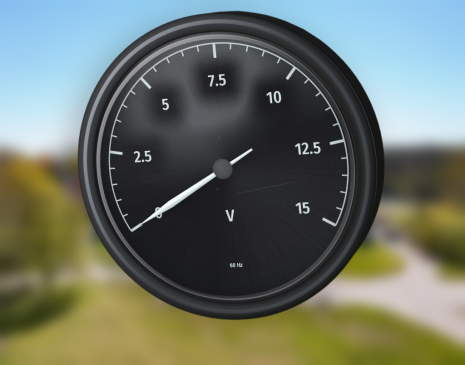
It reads **0** V
